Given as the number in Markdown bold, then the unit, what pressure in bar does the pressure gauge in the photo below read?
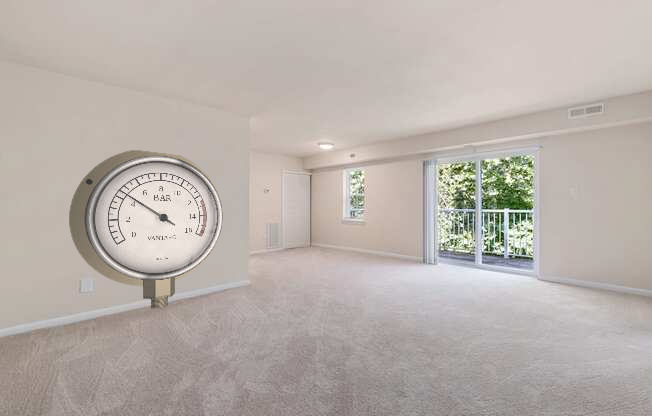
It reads **4.5** bar
